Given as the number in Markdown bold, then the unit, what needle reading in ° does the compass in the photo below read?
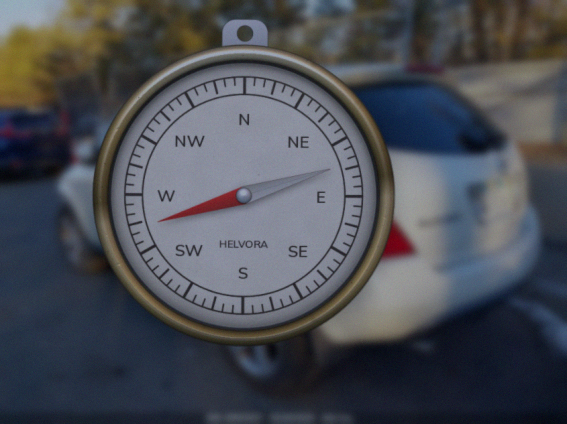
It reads **252.5** °
